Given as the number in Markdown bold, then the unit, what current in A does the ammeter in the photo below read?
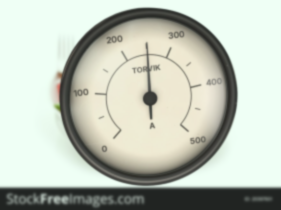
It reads **250** A
